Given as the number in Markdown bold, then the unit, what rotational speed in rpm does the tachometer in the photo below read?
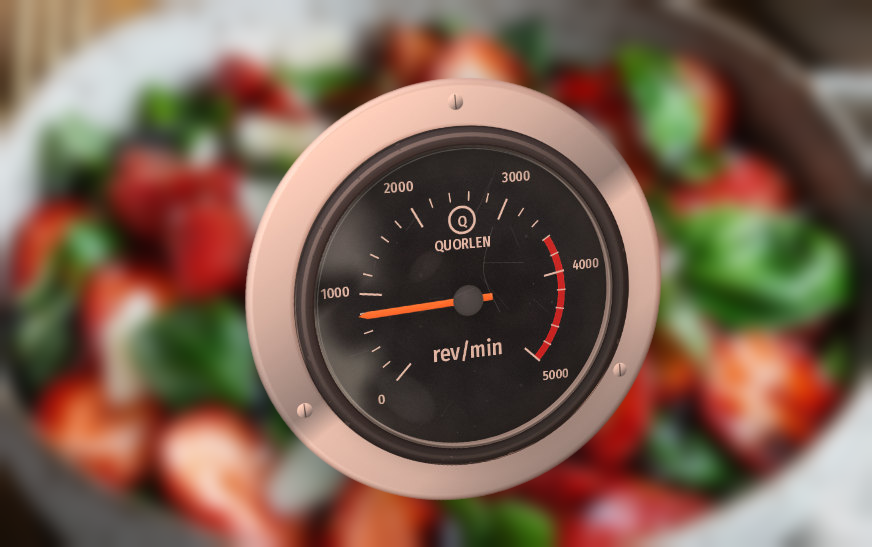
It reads **800** rpm
